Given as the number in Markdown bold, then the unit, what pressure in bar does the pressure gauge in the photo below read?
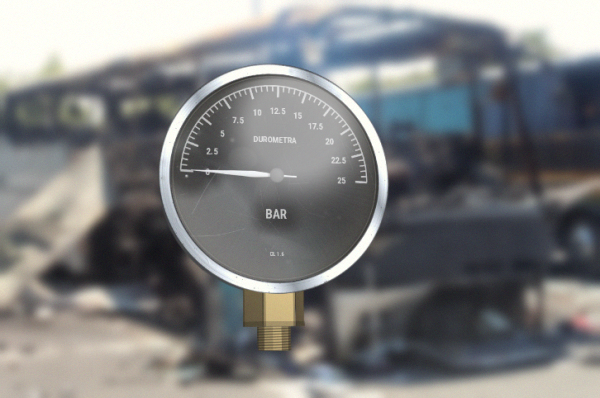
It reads **0** bar
